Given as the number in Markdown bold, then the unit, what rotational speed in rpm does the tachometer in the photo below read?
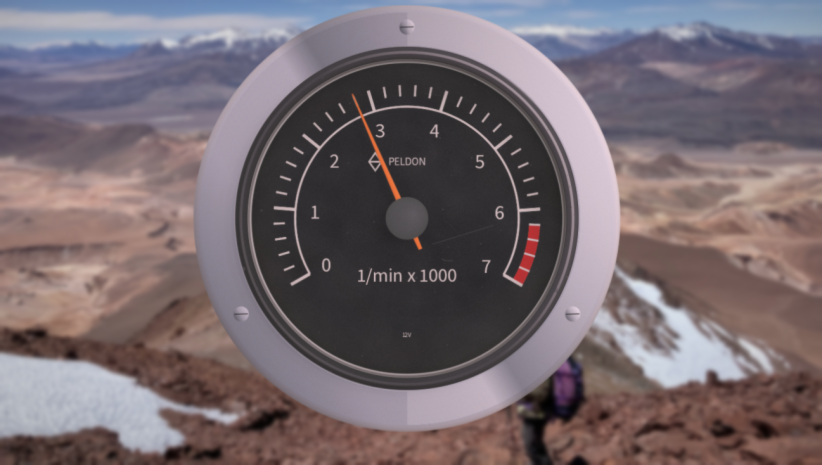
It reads **2800** rpm
